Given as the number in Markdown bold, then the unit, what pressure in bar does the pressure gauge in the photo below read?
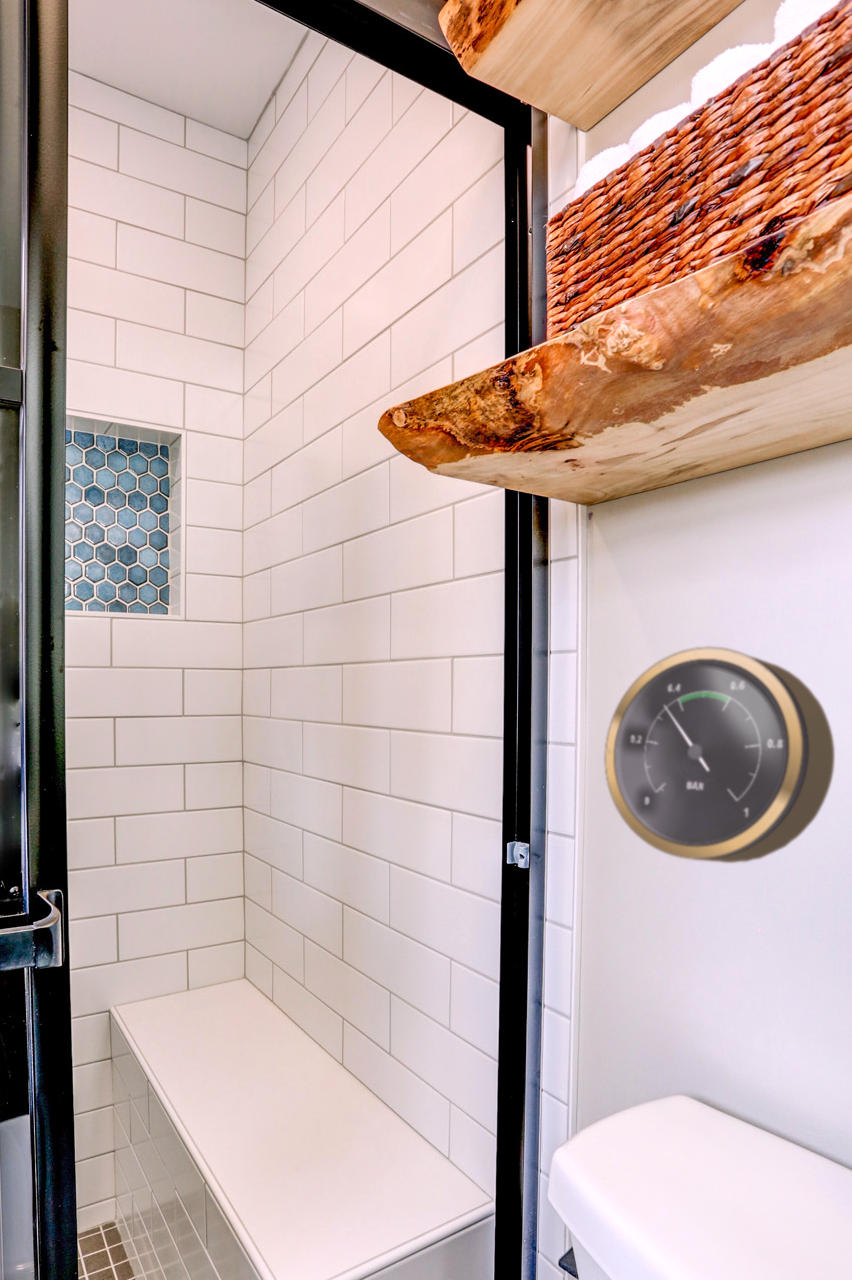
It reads **0.35** bar
